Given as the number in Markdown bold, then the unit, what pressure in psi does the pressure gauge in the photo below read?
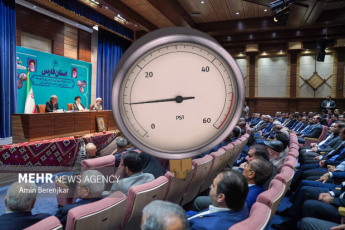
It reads **10** psi
